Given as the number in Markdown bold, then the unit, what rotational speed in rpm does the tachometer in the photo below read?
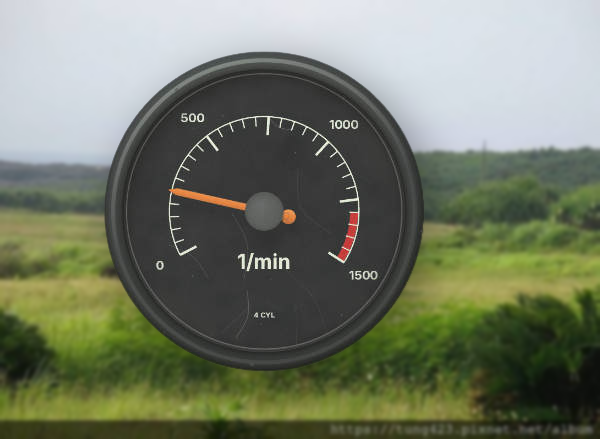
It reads **250** rpm
